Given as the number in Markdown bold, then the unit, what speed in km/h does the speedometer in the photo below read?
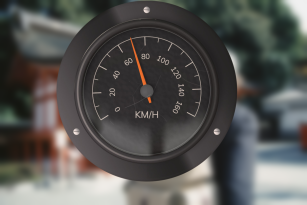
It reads **70** km/h
